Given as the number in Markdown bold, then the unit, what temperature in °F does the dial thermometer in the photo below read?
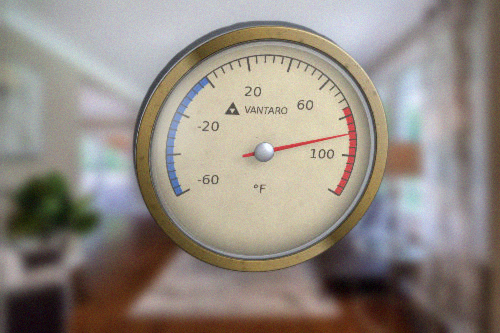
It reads **88** °F
